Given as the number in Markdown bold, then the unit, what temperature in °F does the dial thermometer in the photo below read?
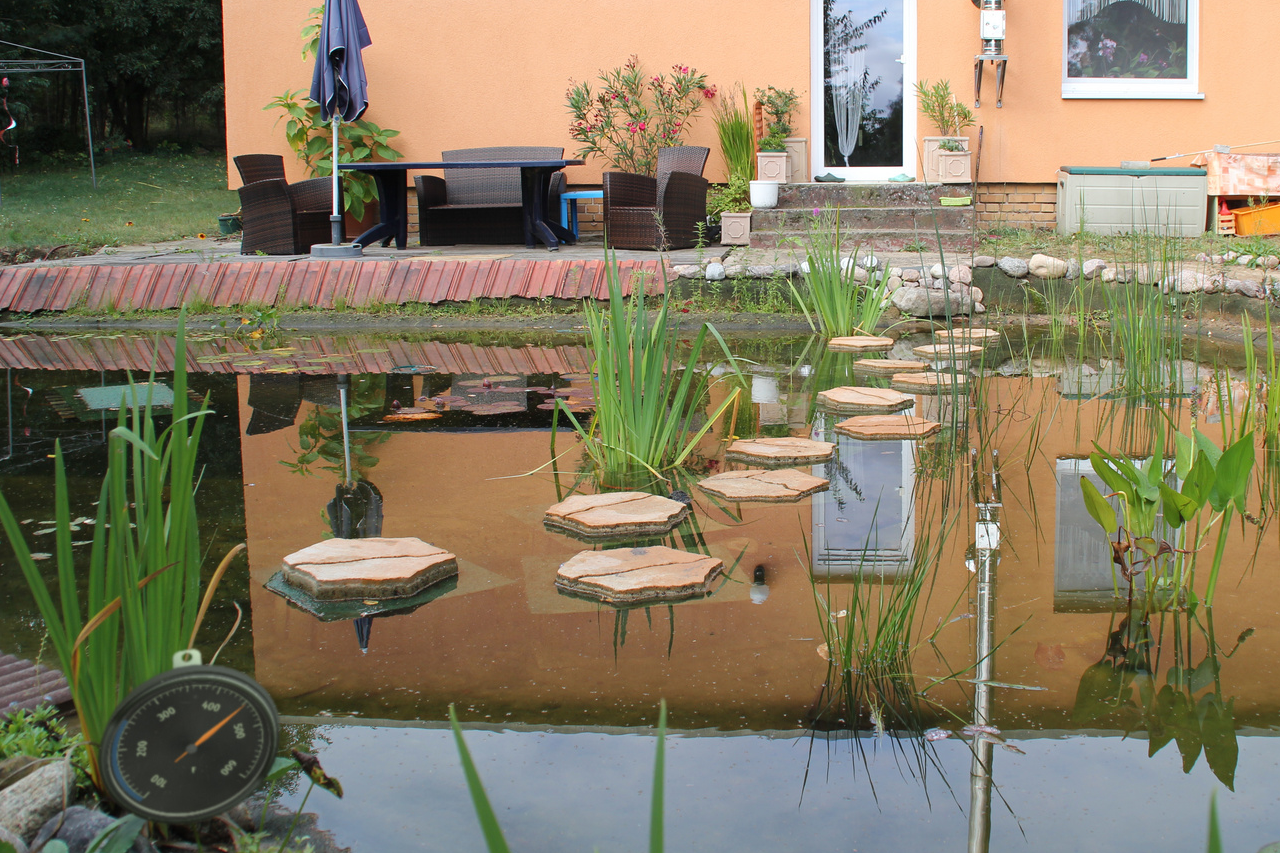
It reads **450** °F
